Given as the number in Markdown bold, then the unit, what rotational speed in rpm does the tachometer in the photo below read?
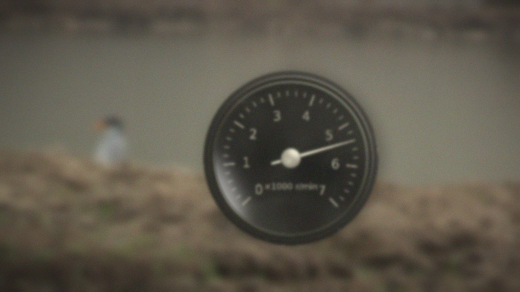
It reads **5400** rpm
